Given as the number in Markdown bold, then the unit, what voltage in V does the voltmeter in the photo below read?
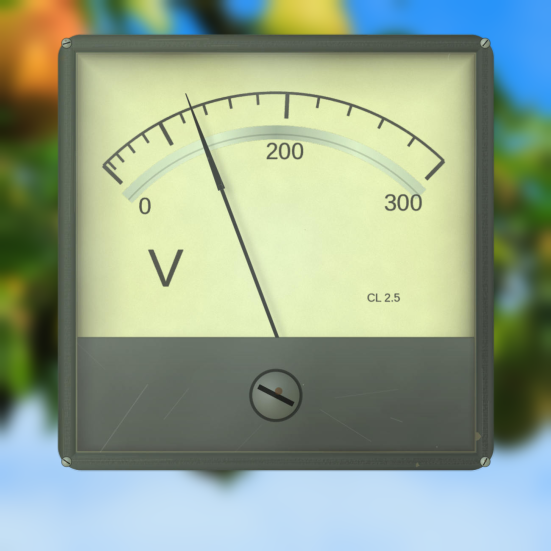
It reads **130** V
